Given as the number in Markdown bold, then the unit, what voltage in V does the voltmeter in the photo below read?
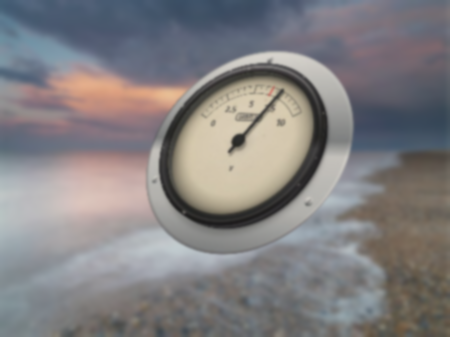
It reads **7.5** V
